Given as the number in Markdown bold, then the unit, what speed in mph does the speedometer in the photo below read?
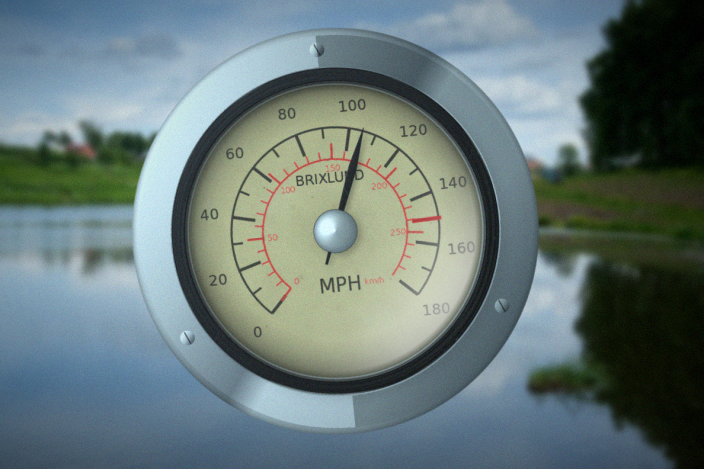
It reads **105** mph
